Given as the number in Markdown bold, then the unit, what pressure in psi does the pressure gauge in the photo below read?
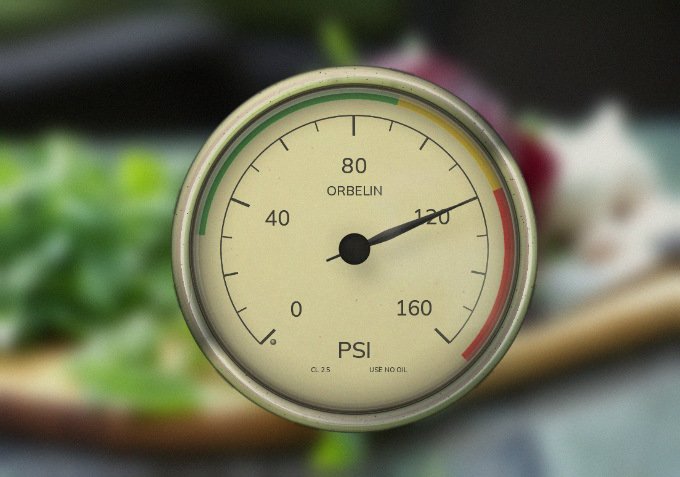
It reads **120** psi
